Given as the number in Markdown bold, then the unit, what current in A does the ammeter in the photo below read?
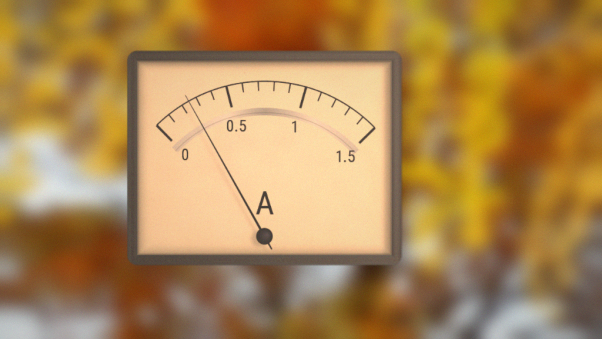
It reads **0.25** A
